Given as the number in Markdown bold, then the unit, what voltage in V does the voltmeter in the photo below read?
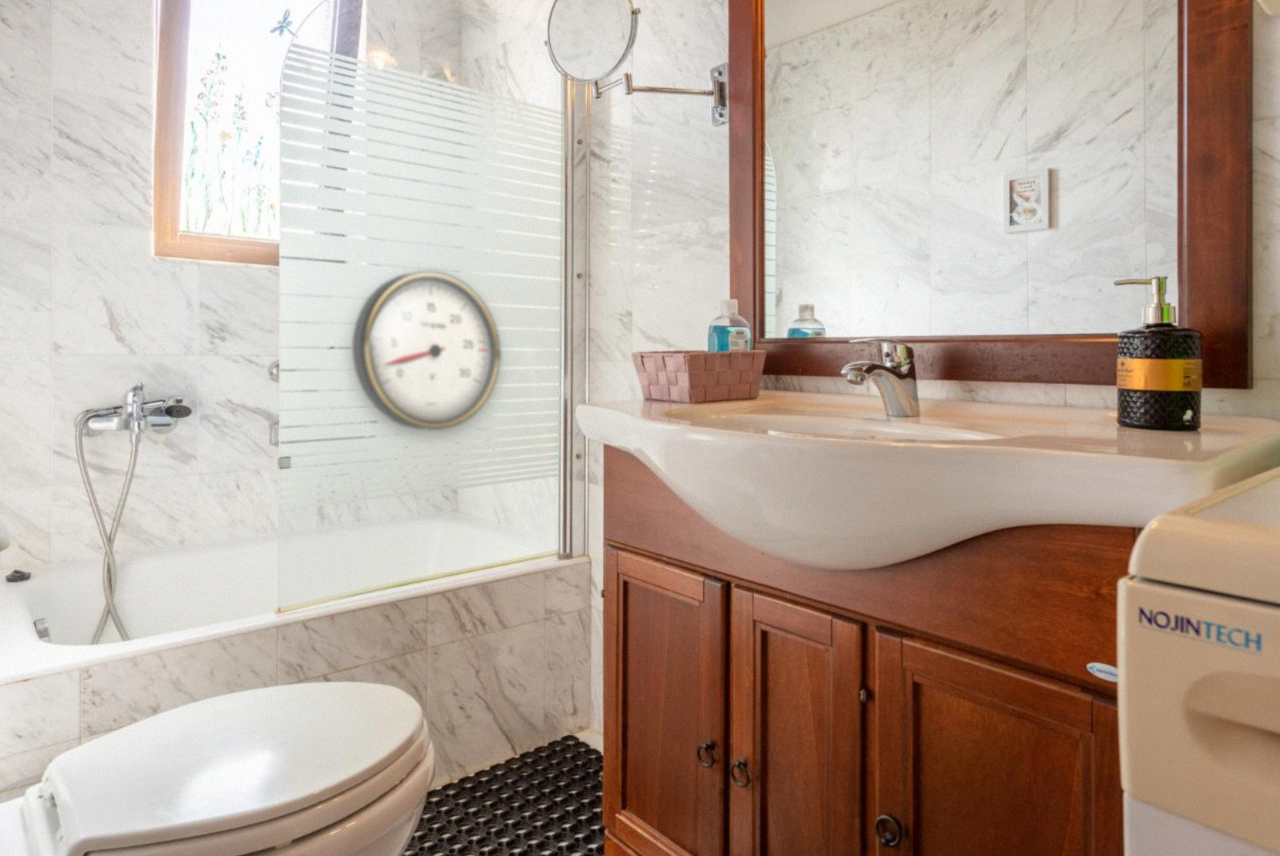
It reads **2** V
